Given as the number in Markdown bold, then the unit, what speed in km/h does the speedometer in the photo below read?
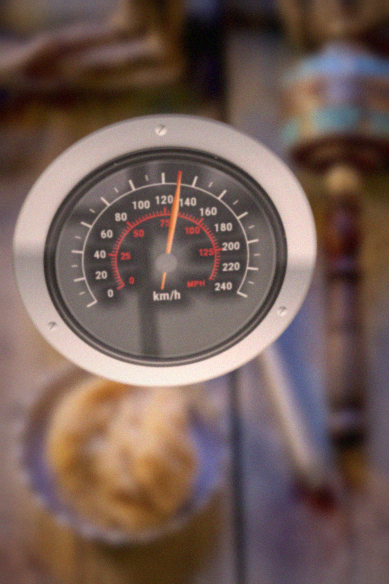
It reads **130** km/h
